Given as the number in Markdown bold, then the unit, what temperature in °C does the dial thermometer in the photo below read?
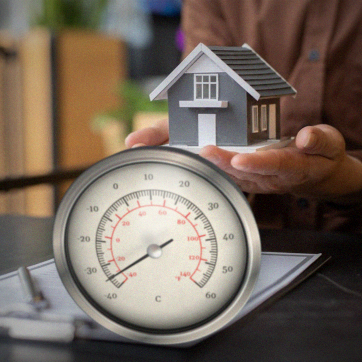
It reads **-35** °C
